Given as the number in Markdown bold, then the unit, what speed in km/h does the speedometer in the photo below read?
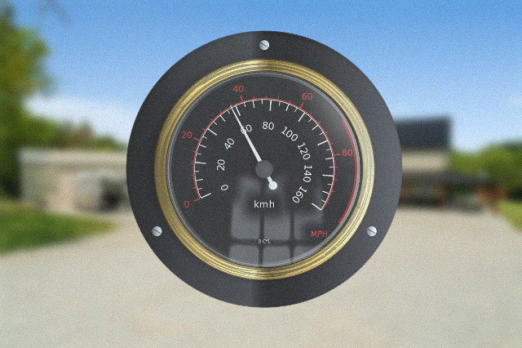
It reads **57.5** km/h
